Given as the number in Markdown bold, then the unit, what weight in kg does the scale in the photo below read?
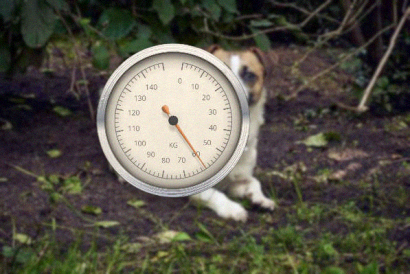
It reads **60** kg
